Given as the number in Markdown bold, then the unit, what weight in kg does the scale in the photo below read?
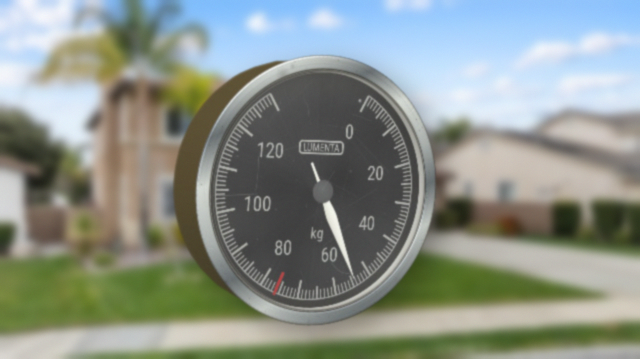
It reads **55** kg
